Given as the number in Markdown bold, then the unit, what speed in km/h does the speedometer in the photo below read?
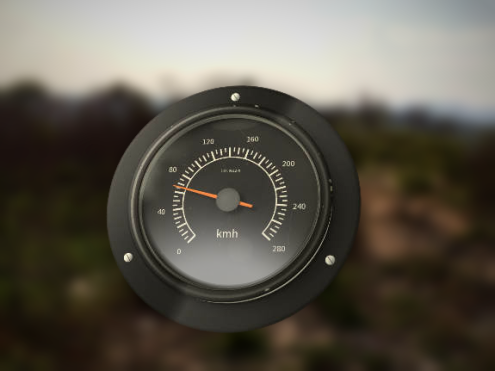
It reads **65** km/h
